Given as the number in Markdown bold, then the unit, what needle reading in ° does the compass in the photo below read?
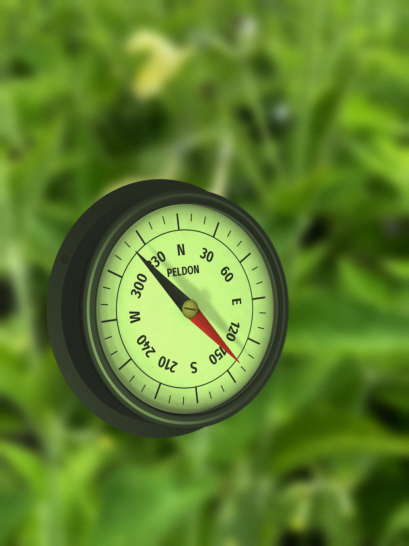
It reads **140** °
